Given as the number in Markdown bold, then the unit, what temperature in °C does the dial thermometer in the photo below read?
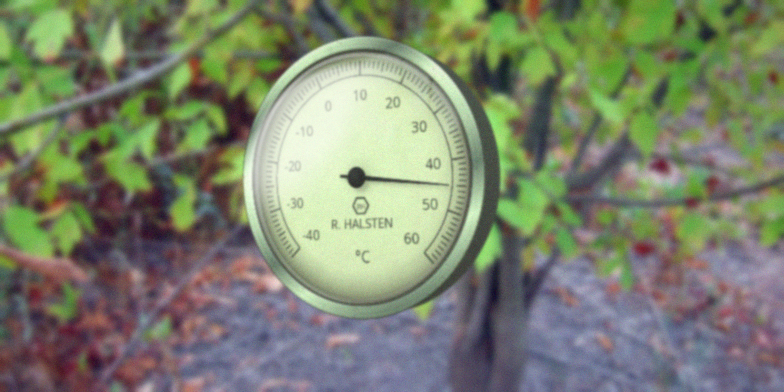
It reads **45** °C
